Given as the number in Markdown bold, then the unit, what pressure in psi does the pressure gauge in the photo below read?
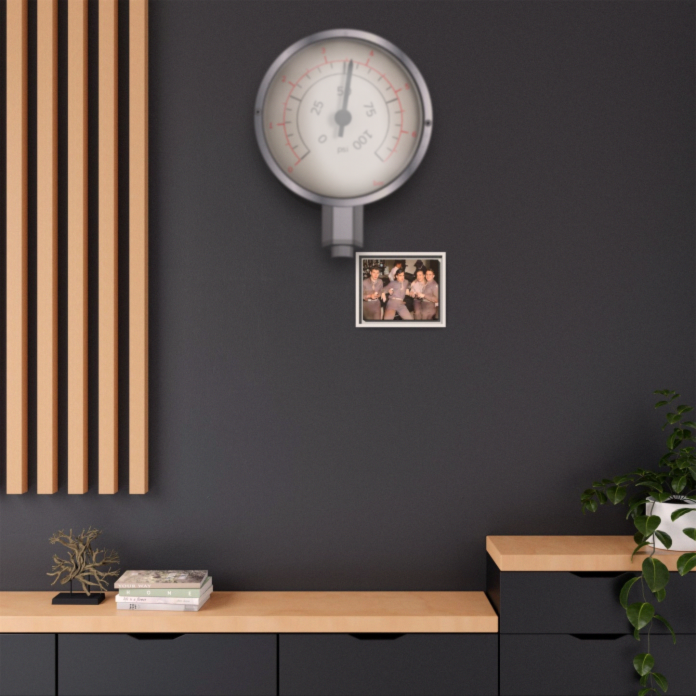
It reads **52.5** psi
